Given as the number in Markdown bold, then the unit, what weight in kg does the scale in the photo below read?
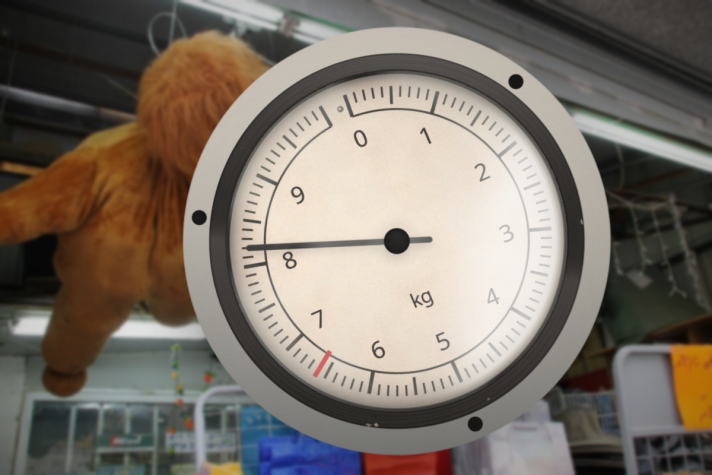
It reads **8.2** kg
